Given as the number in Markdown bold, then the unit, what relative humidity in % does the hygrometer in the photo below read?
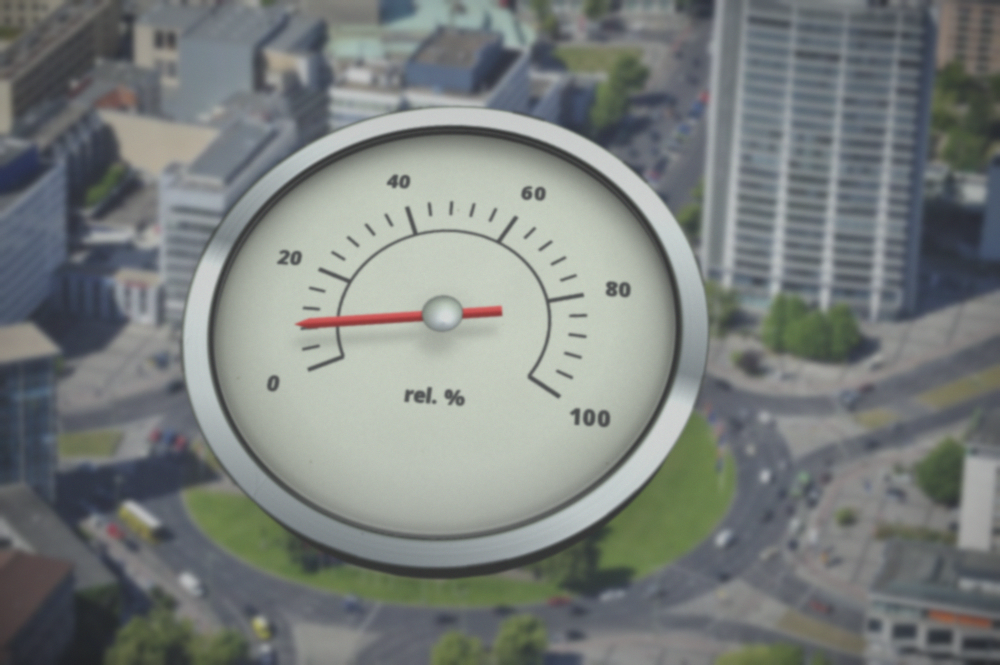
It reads **8** %
